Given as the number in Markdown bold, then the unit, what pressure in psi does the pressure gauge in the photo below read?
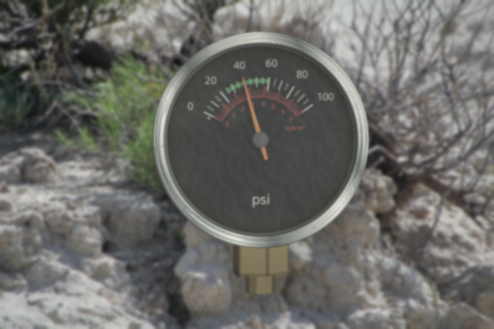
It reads **40** psi
